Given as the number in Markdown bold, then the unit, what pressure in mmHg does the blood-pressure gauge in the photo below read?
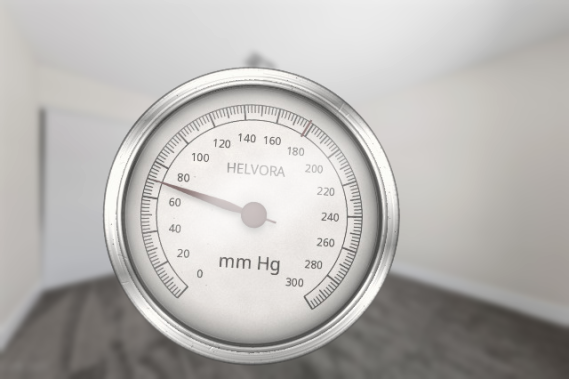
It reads **70** mmHg
